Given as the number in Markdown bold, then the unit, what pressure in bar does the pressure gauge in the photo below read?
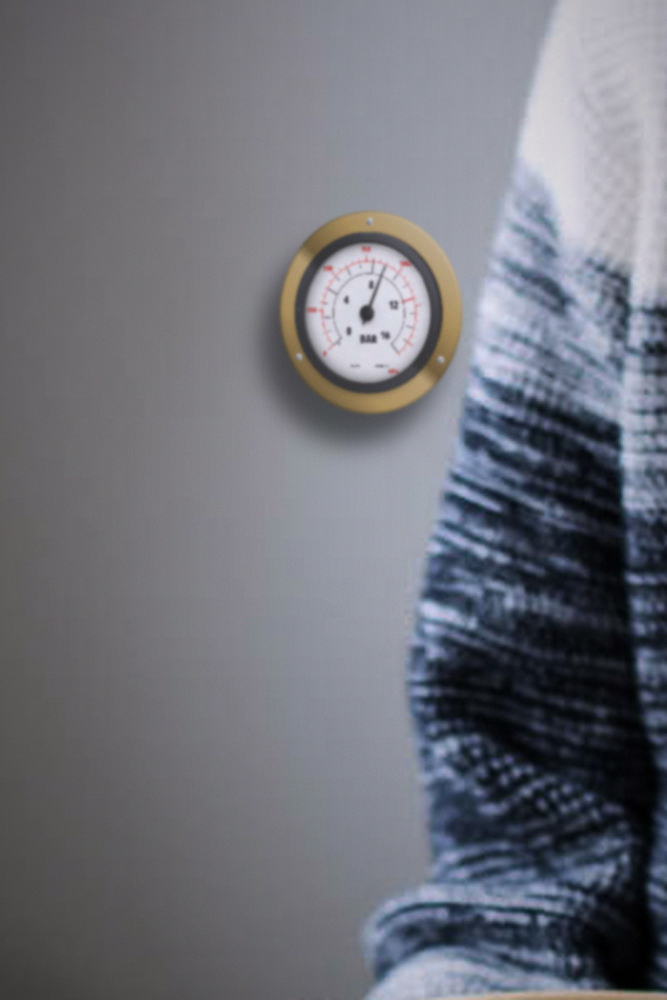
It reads **9** bar
